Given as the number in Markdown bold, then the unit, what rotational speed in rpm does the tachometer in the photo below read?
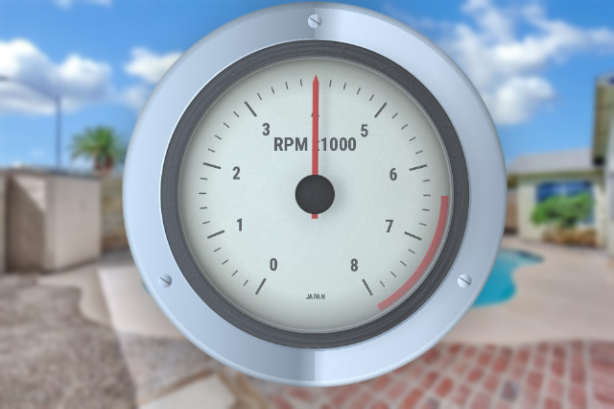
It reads **4000** rpm
